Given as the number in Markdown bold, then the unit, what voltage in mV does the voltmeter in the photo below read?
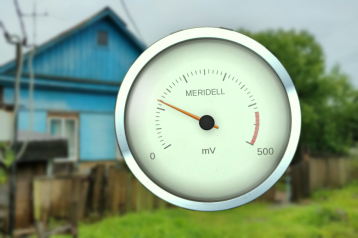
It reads **120** mV
